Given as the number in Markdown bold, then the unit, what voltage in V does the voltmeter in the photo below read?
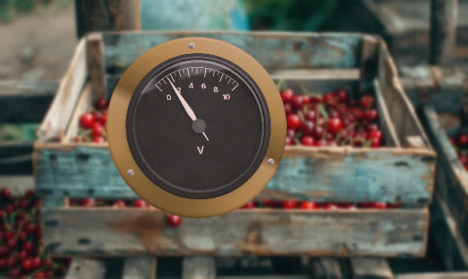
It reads **1.5** V
